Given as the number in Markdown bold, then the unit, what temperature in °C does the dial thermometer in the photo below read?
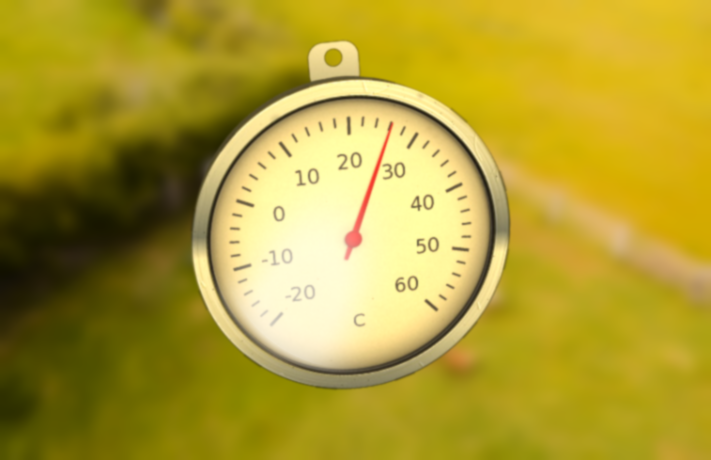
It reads **26** °C
